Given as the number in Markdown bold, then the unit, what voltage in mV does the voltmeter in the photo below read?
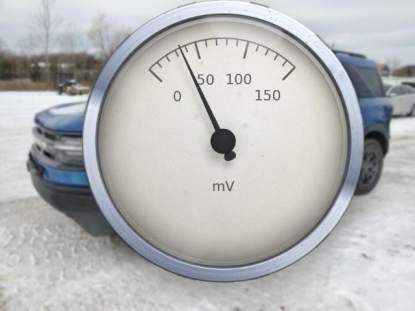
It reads **35** mV
